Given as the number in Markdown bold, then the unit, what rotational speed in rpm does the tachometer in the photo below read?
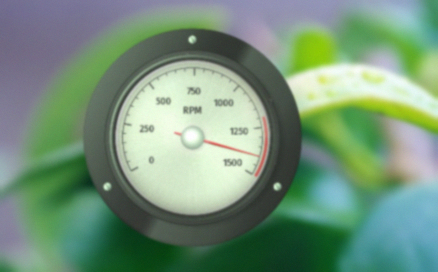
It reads **1400** rpm
